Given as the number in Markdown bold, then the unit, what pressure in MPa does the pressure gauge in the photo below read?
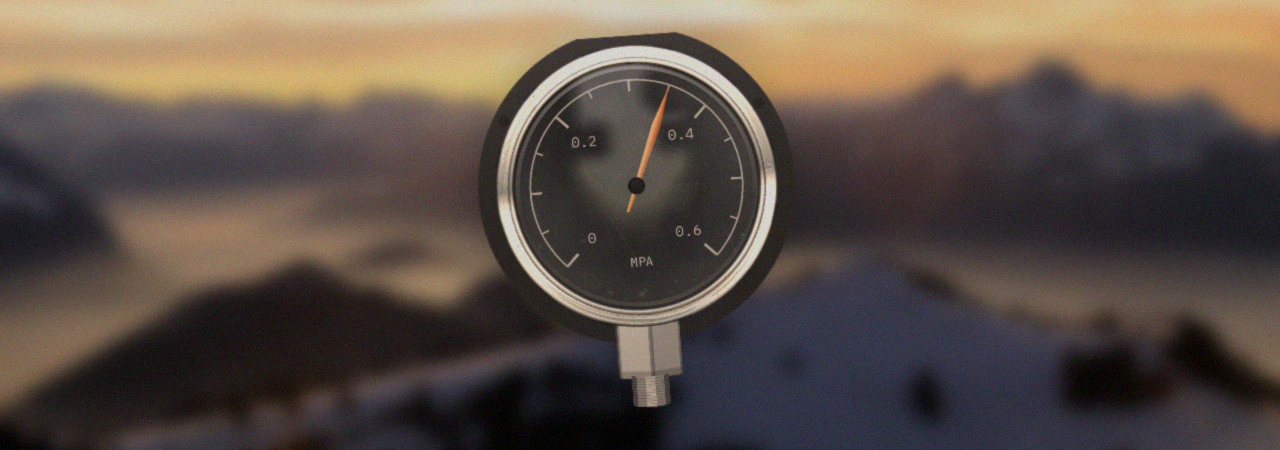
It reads **0.35** MPa
